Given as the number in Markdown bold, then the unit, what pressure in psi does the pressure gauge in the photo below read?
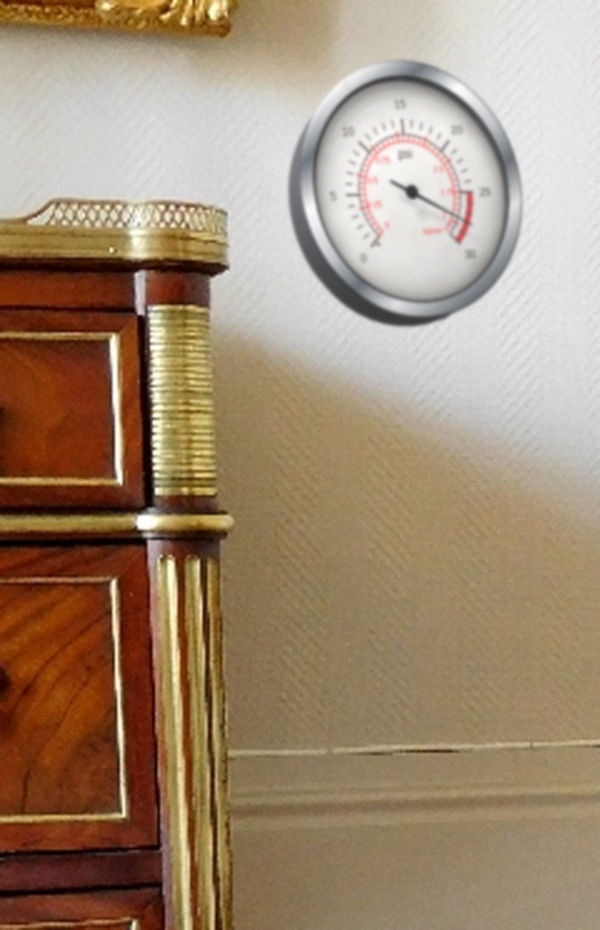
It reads **28** psi
